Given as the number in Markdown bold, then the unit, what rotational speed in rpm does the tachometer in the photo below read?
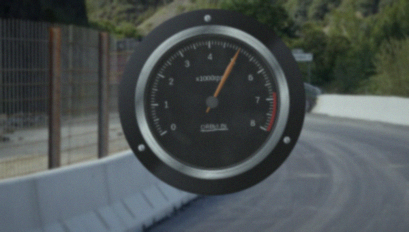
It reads **5000** rpm
